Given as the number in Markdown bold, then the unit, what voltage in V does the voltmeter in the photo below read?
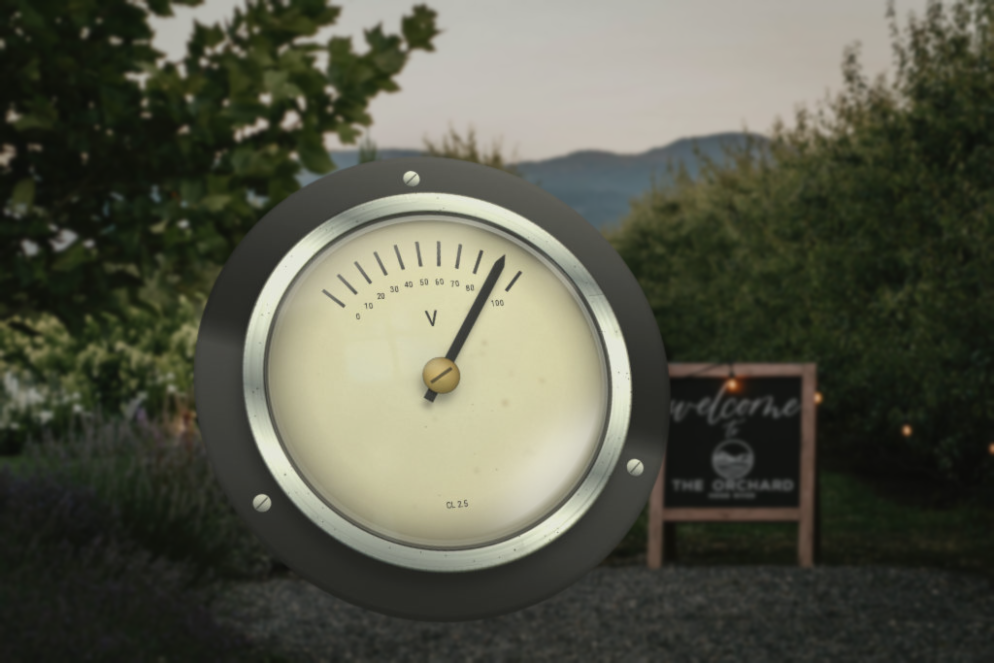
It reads **90** V
